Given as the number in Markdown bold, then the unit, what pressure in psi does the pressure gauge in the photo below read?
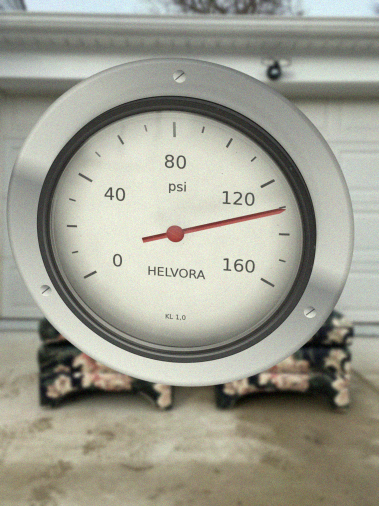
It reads **130** psi
